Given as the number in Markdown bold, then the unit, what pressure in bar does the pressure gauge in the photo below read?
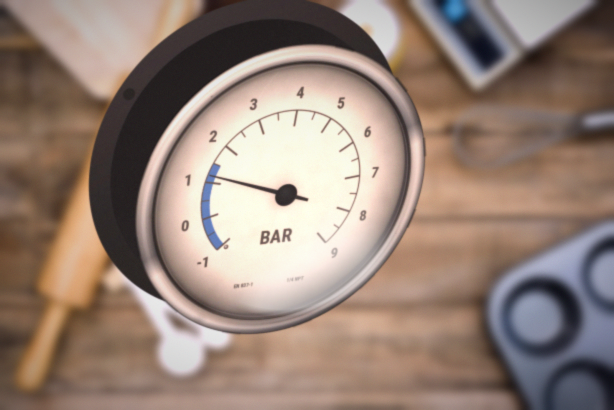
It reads **1.25** bar
